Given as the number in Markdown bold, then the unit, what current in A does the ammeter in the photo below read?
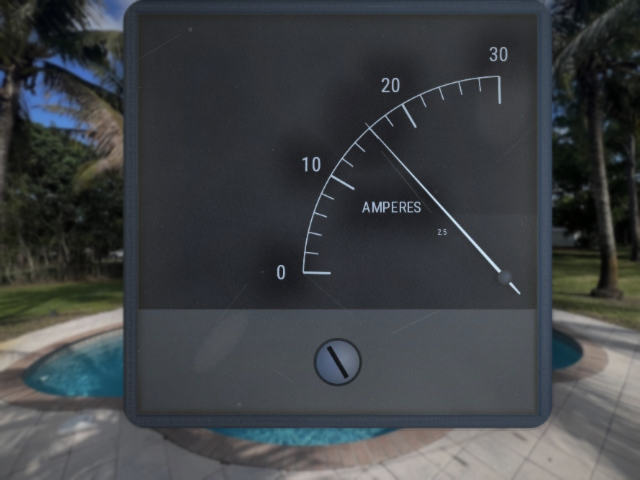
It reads **16** A
